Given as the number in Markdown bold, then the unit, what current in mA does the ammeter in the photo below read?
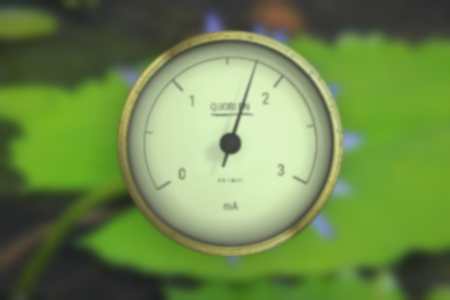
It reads **1.75** mA
